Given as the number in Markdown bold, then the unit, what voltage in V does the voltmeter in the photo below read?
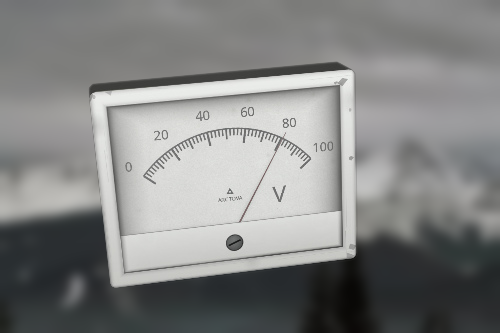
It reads **80** V
